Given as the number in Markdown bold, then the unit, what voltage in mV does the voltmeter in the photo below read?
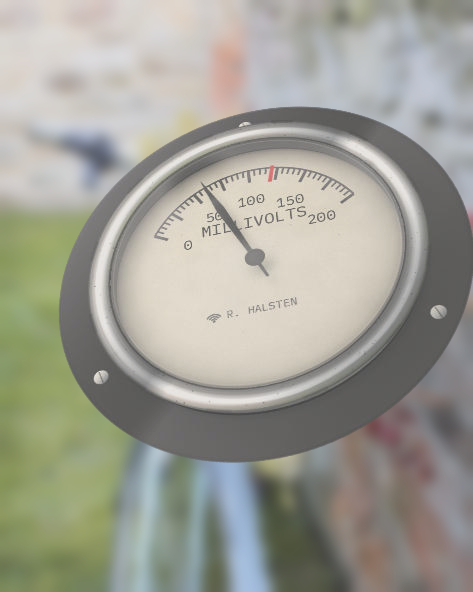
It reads **60** mV
